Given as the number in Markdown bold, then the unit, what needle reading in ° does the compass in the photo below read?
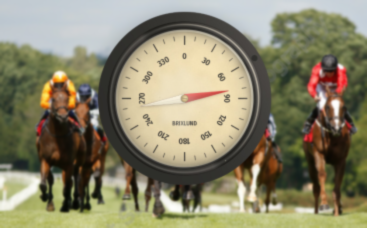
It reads **80** °
